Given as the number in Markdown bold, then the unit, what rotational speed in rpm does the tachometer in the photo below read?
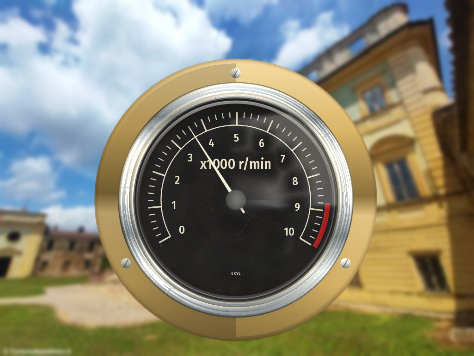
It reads **3600** rpm
